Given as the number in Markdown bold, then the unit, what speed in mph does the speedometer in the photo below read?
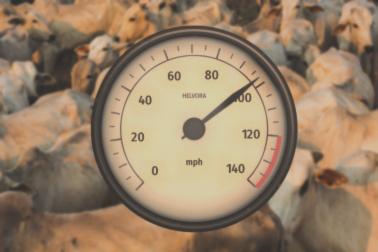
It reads **97.5** mph
